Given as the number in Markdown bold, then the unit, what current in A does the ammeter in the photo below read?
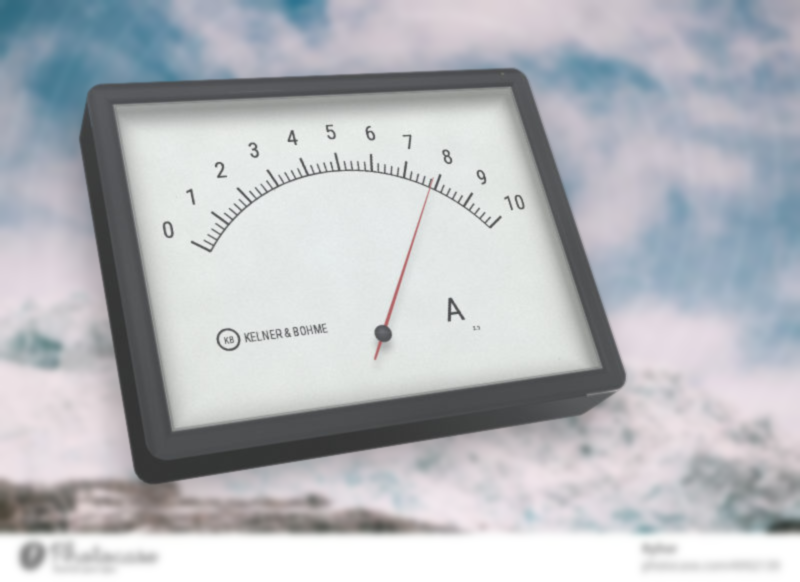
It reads **7.8** A
